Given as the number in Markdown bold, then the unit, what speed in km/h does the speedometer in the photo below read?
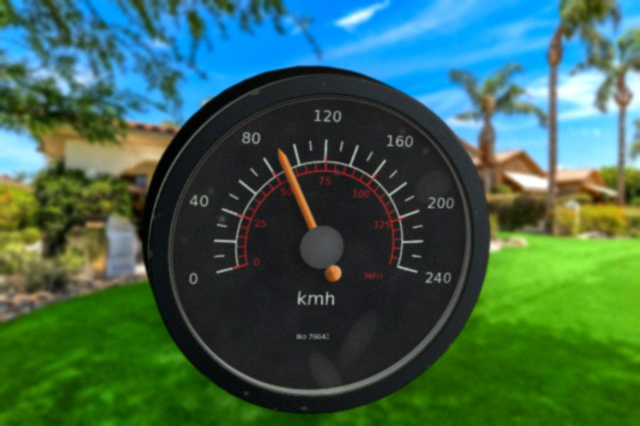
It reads **90** km/h
